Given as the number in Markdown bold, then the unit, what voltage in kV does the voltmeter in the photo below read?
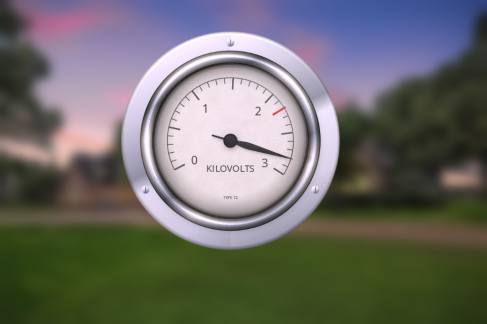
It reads **2.8** kV
